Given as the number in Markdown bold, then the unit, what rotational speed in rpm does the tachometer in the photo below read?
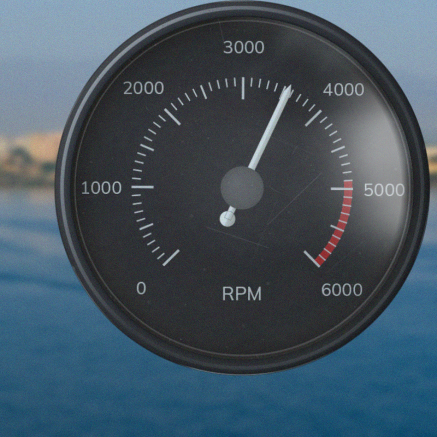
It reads **3550** rpm
